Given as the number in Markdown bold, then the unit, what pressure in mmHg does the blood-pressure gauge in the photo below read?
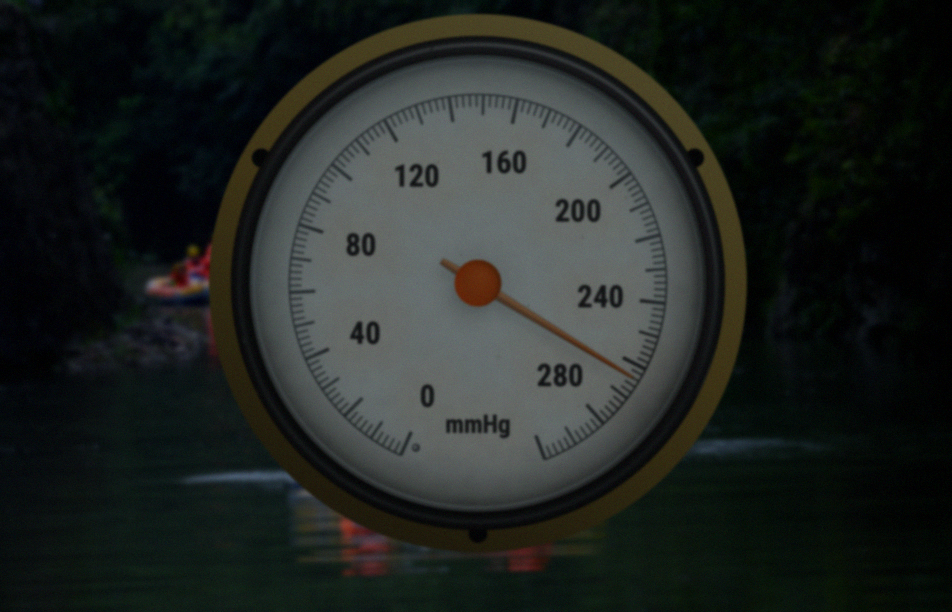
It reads **264** mmHg
